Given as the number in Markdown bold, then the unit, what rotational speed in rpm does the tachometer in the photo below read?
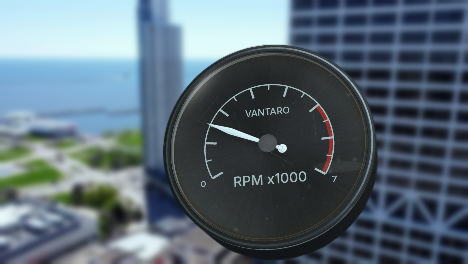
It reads **1500** rpm
